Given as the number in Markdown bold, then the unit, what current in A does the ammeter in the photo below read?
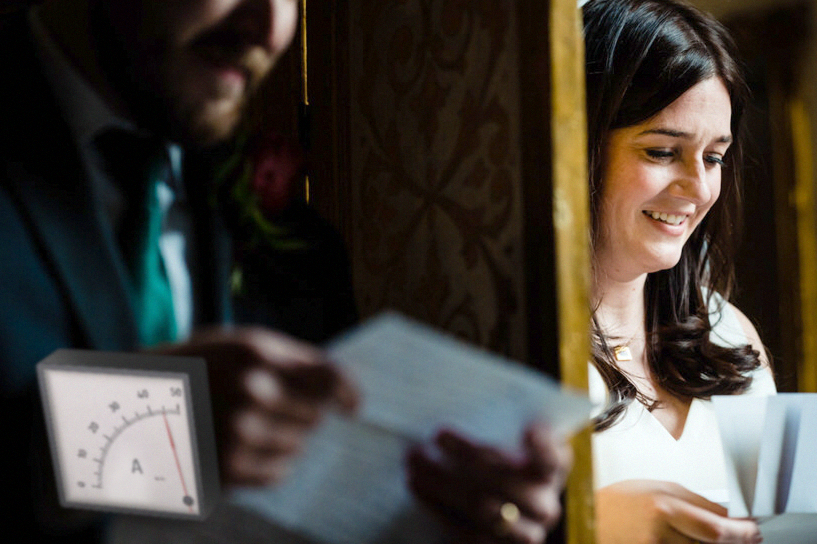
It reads **45** A
